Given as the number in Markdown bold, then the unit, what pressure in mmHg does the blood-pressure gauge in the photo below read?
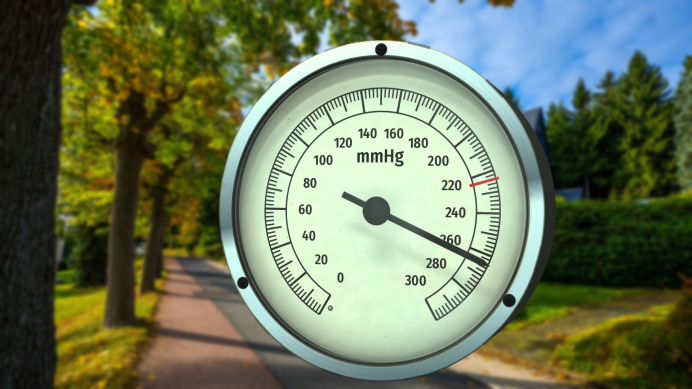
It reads **264** mmHg
